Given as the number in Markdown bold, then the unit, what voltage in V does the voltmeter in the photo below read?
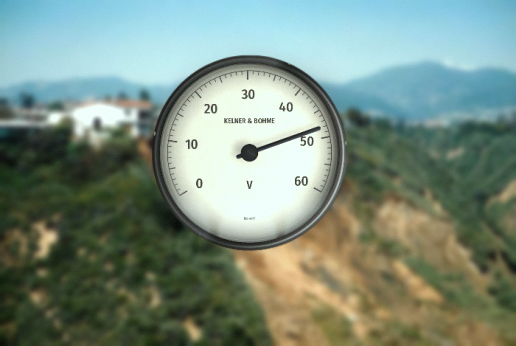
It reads **48** V
